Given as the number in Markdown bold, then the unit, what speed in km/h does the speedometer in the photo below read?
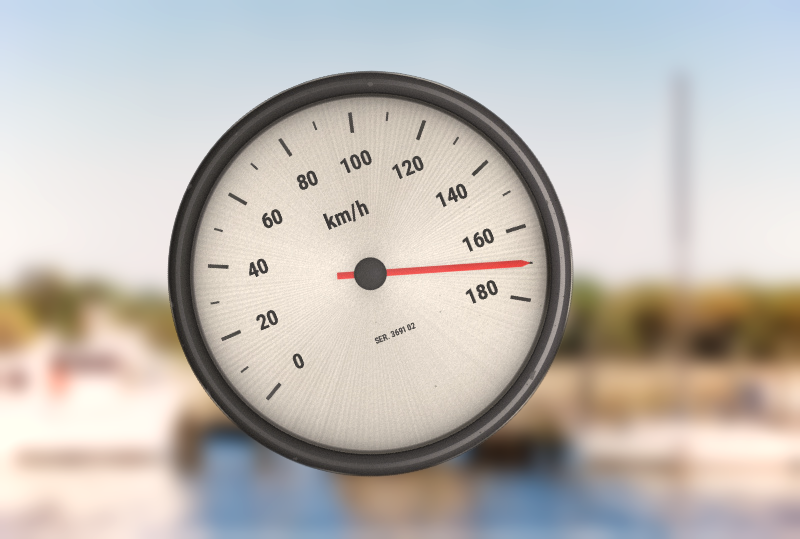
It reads **170** km/h
